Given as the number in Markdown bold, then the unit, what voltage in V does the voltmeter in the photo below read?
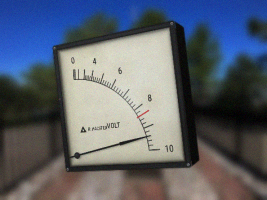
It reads **9.4** V
